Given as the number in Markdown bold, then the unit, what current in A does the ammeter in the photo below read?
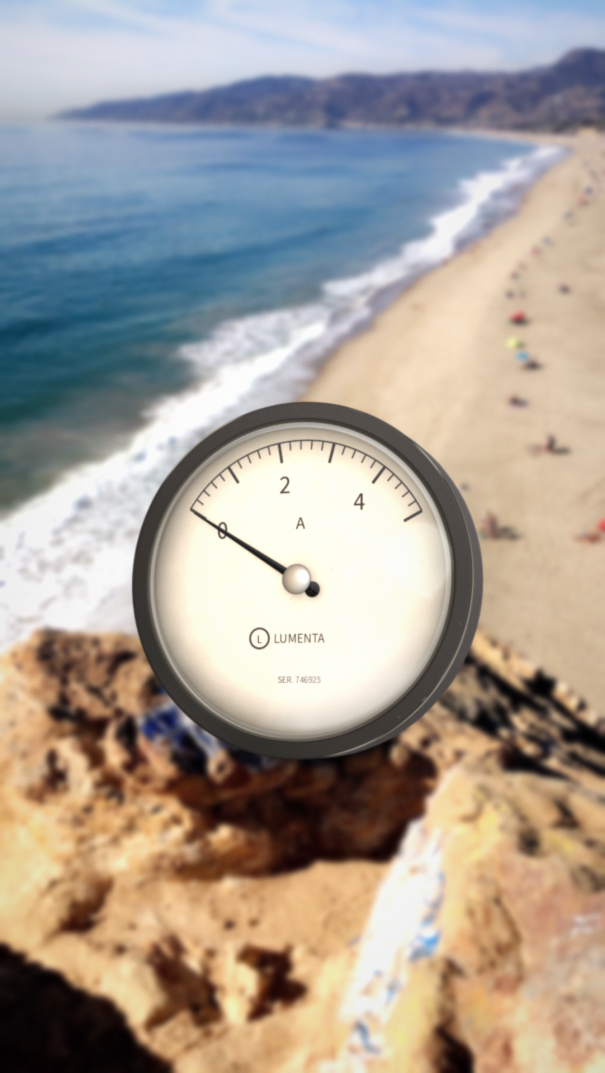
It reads **0** A
